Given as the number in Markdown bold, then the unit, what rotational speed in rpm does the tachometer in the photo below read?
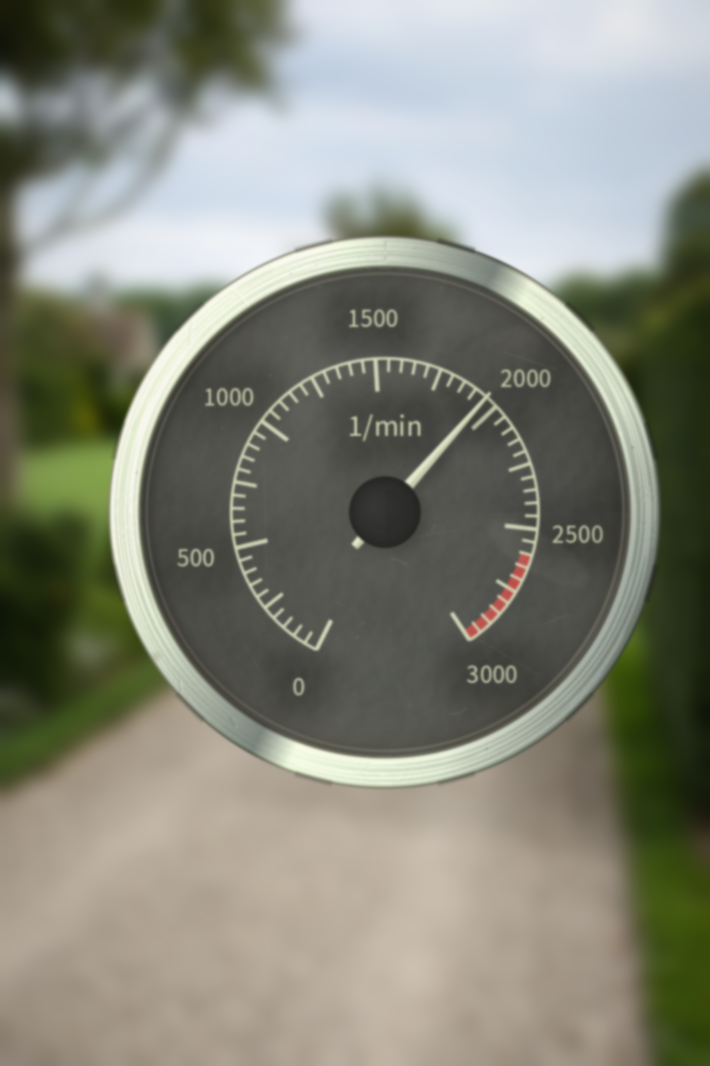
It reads **1950** rpm
